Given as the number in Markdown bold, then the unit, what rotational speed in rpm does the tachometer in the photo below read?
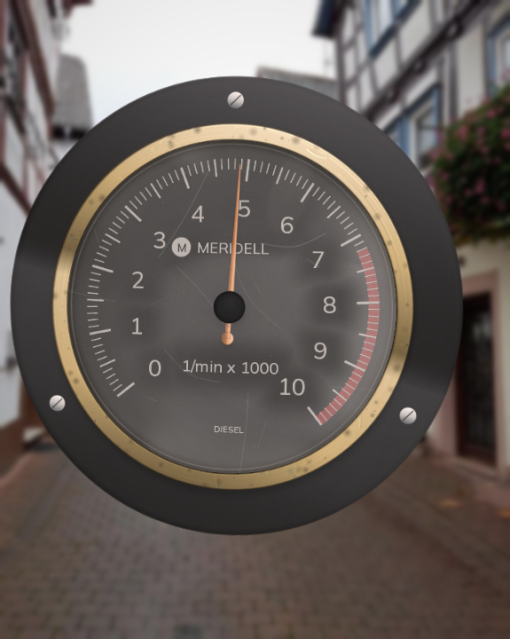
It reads **4900** rpm
